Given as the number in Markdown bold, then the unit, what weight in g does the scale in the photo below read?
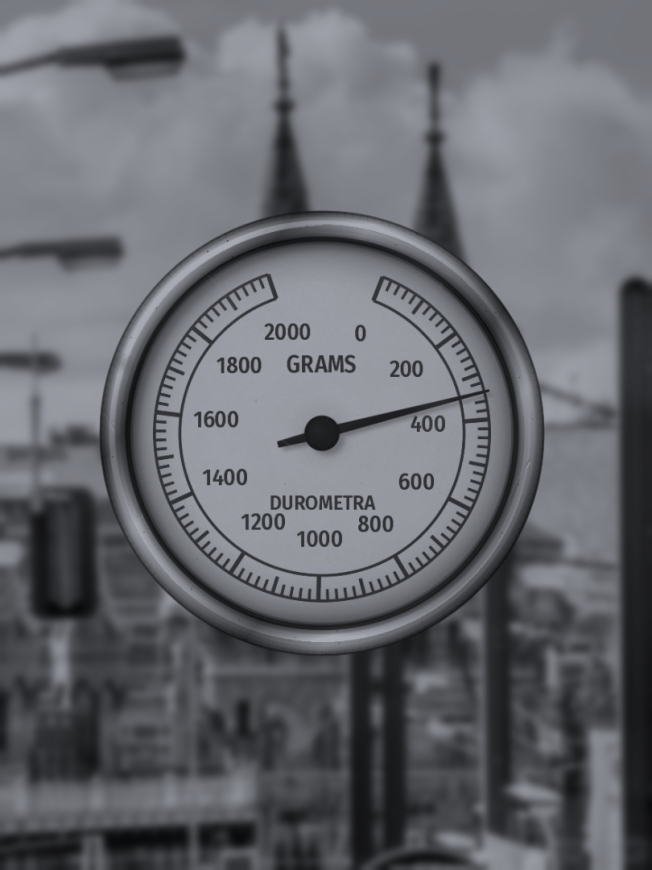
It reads **340** g
